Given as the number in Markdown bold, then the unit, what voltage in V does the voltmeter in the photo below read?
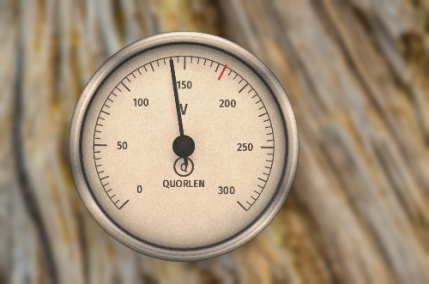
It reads **140** V
